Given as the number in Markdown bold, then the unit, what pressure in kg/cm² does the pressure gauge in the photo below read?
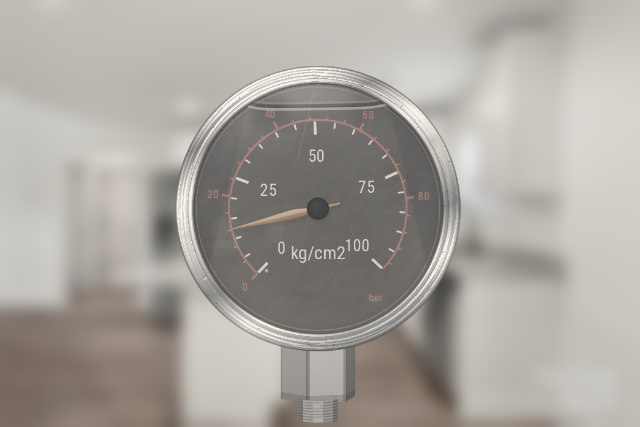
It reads **12.5** kg/cm²
